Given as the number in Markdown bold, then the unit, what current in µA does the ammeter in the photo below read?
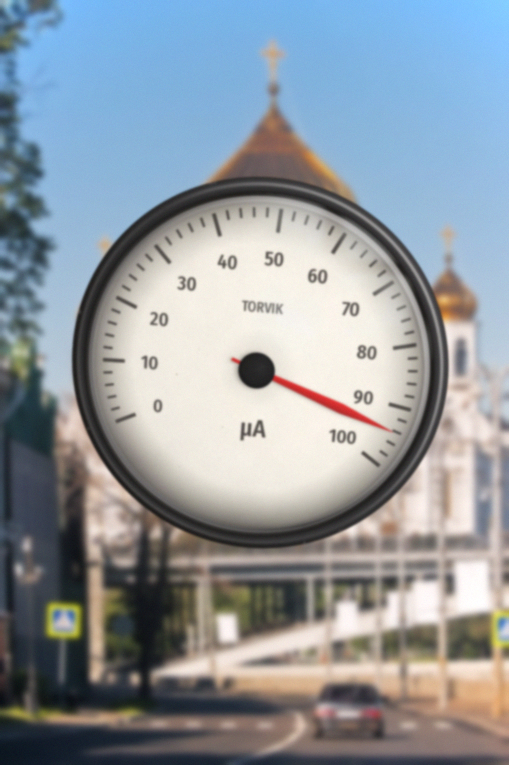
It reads **94** µA
